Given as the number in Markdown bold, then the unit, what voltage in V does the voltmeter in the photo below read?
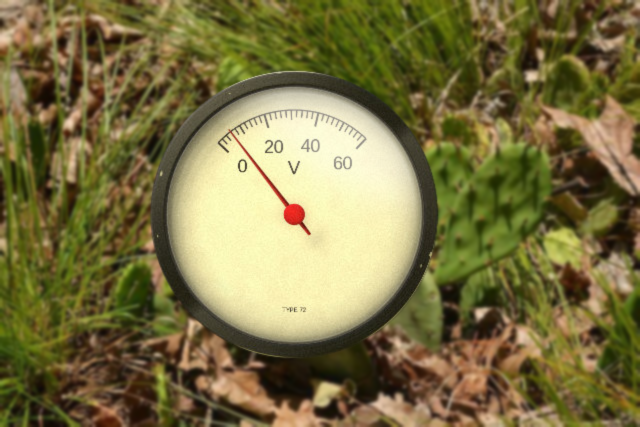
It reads **6** V
